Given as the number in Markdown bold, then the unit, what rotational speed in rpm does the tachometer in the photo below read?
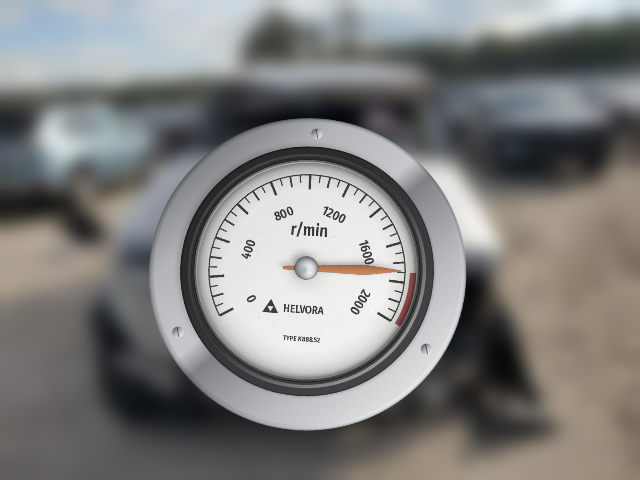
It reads **1750** rpm
